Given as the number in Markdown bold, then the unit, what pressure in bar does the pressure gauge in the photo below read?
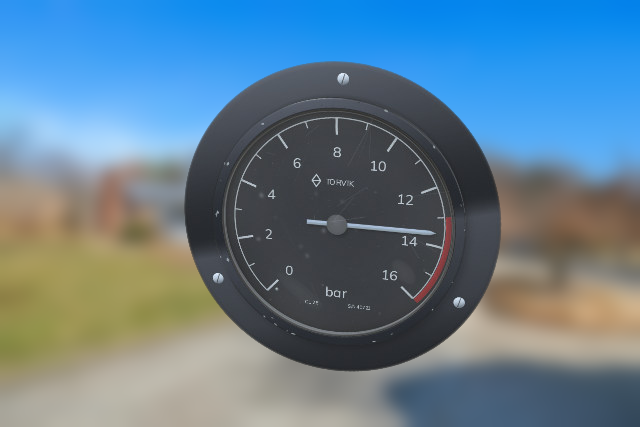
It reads **13.5** bar
